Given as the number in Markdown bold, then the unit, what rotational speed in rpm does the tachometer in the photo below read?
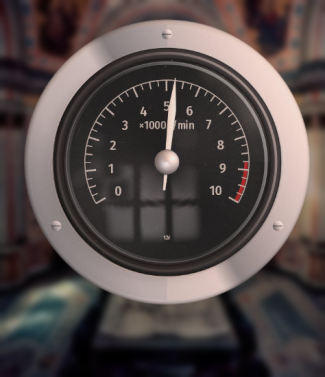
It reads **5250** rpm
